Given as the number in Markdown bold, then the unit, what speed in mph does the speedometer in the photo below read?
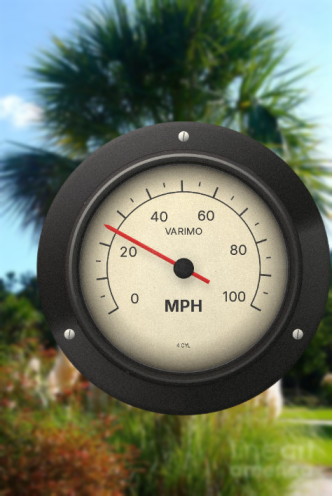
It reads **25** mph
